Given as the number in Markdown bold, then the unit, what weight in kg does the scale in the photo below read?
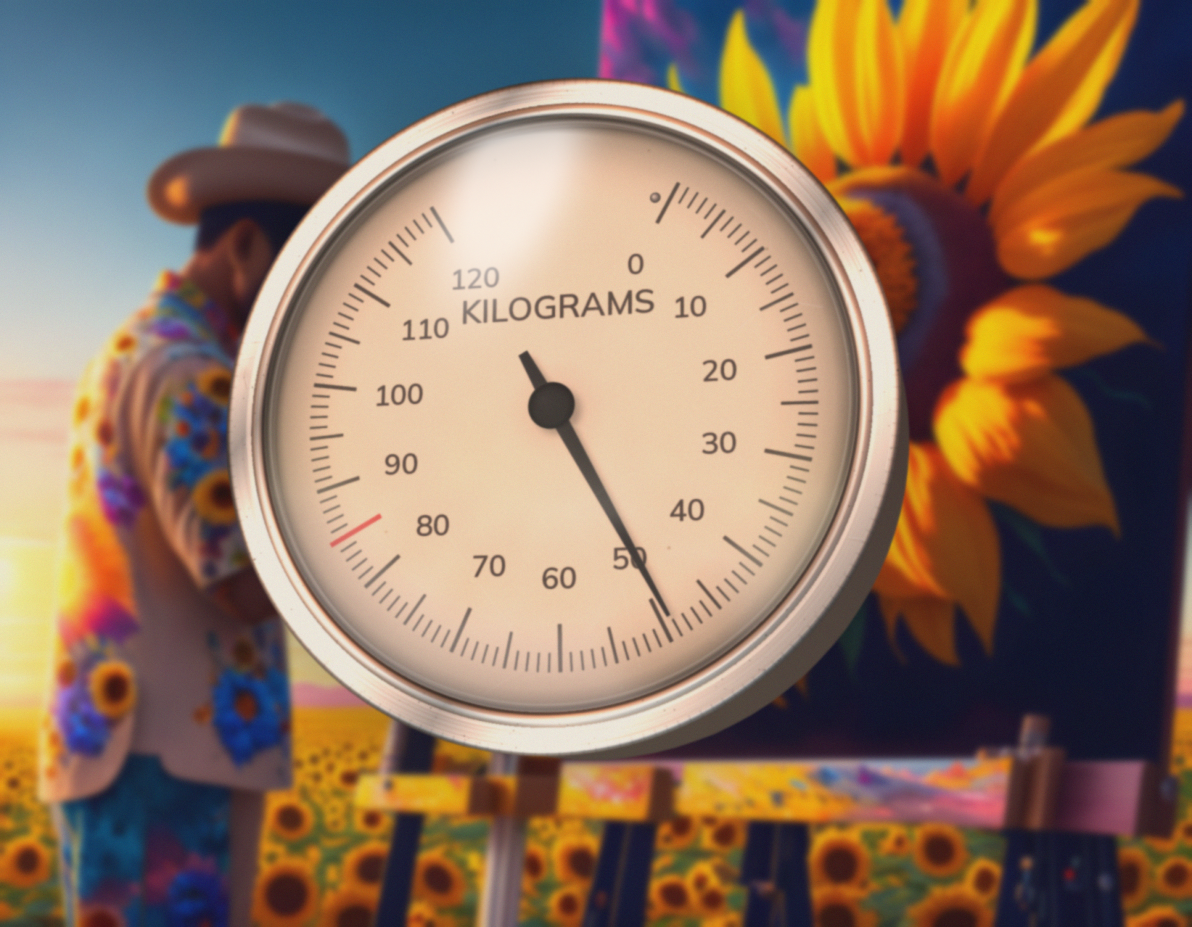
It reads **49** kg
